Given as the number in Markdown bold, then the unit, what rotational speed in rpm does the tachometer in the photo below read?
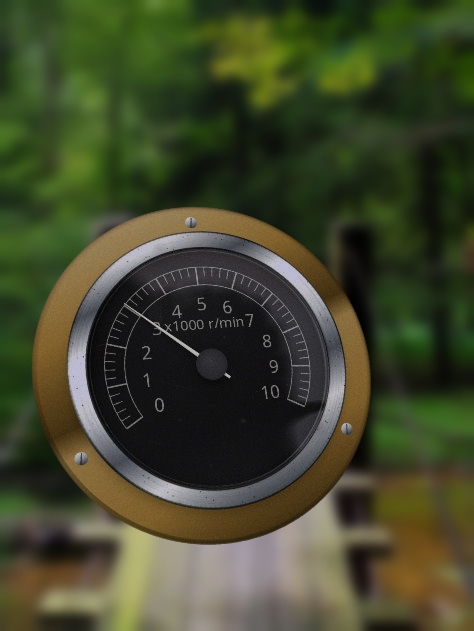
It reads **3000** rpm
